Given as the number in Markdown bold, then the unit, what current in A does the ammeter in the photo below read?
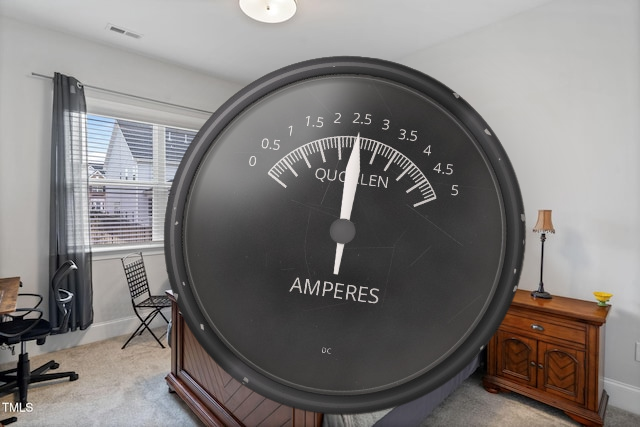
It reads **2.5** A
